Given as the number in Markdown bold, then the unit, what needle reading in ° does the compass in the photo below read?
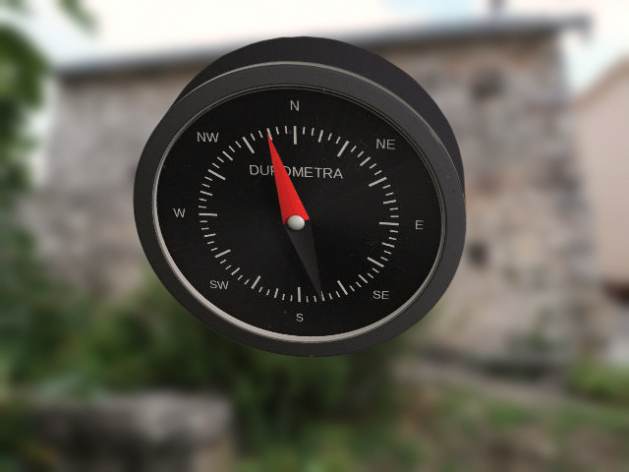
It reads **345** °
